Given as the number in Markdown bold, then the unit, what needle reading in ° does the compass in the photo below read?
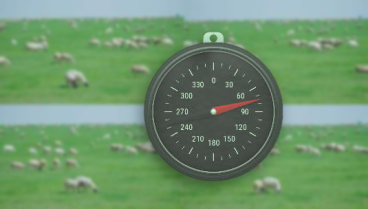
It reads **75** °
